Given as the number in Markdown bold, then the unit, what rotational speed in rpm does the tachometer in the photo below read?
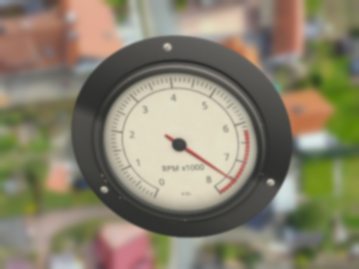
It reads **7500** rpm
